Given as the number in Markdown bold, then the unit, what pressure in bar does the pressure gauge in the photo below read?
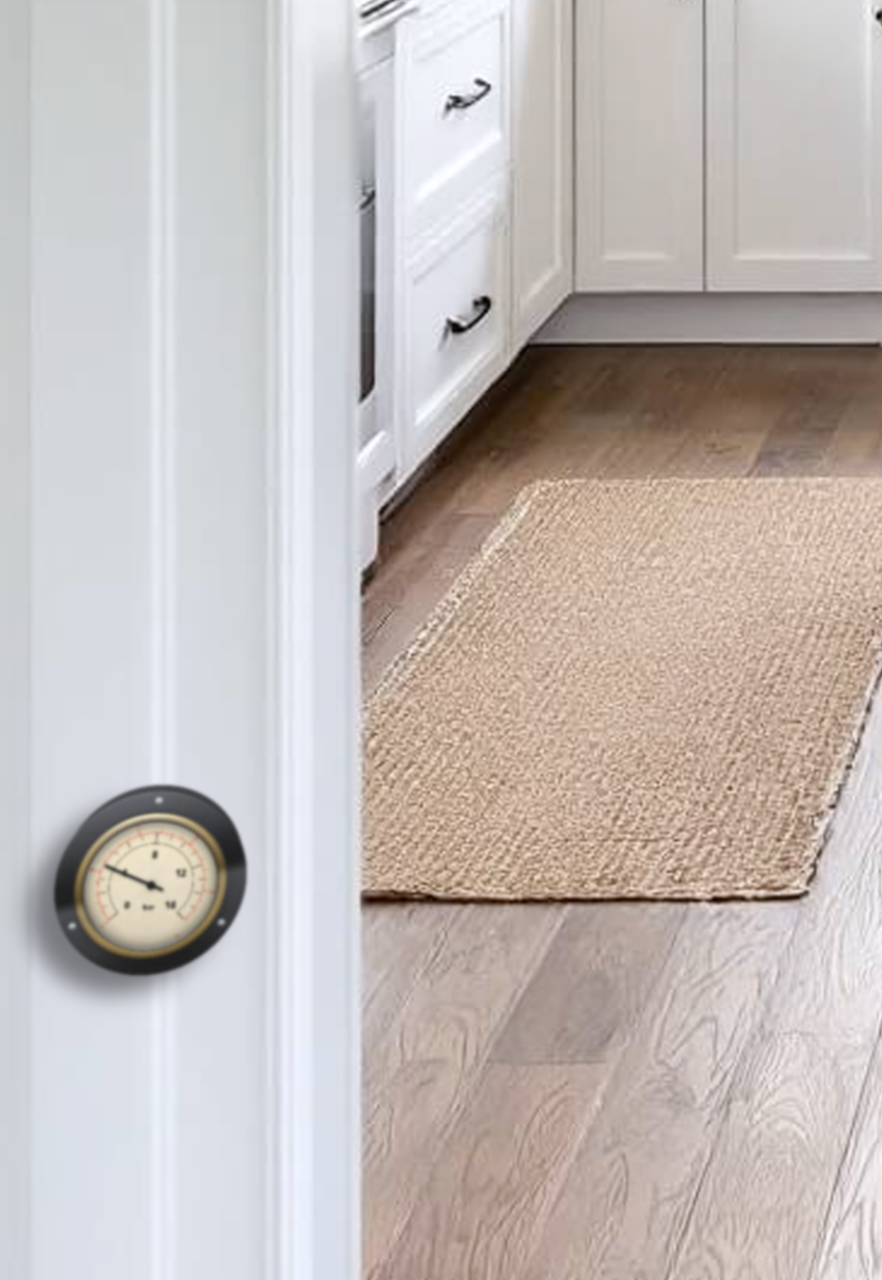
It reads **4** bar
